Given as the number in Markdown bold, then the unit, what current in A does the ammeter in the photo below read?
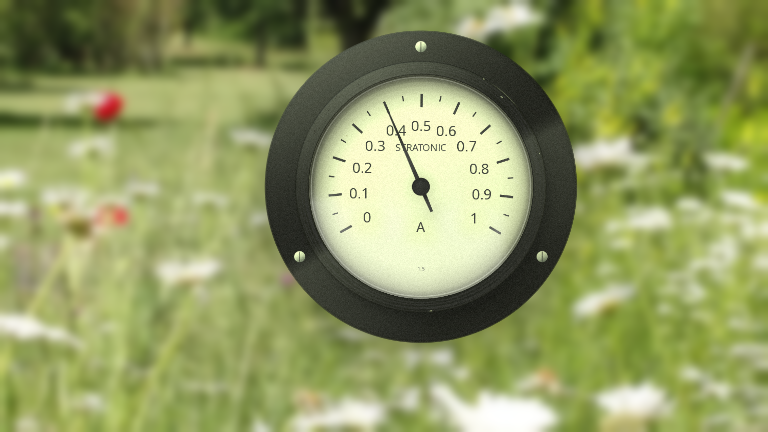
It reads **0.4** A
